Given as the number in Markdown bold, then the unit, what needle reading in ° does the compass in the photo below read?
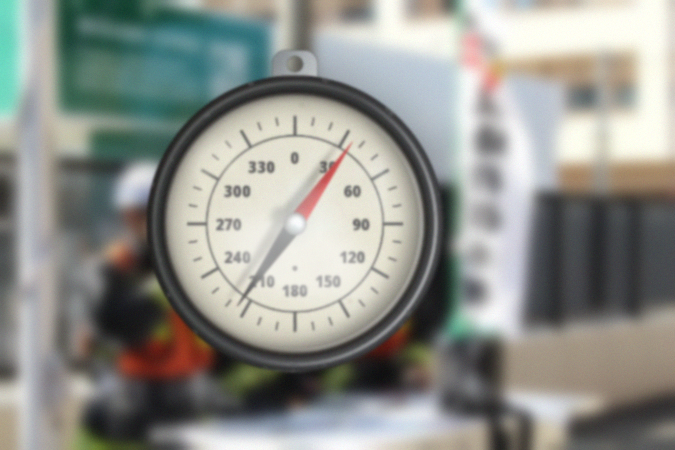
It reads **35** °
